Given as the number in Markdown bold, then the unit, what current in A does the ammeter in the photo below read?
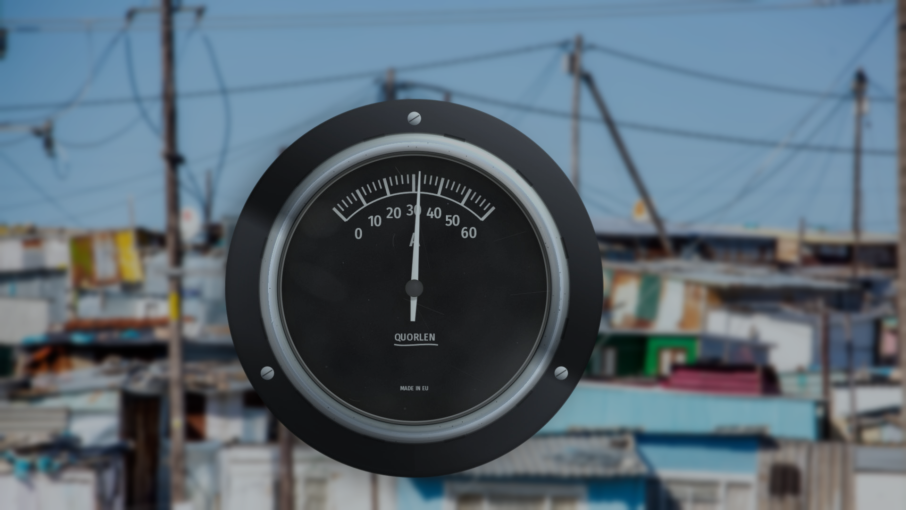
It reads **32** A
